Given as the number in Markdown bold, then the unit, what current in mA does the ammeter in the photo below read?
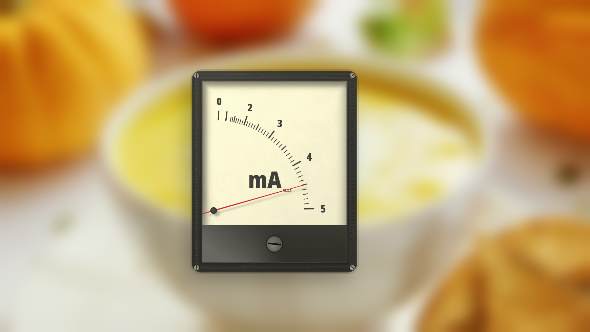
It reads **4.5** mA
